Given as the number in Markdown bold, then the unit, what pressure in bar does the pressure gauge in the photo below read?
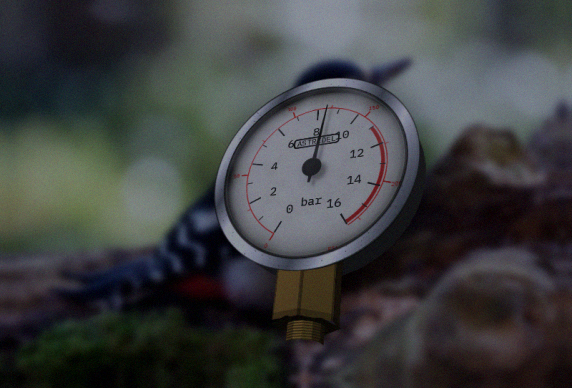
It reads **8.5** bar
